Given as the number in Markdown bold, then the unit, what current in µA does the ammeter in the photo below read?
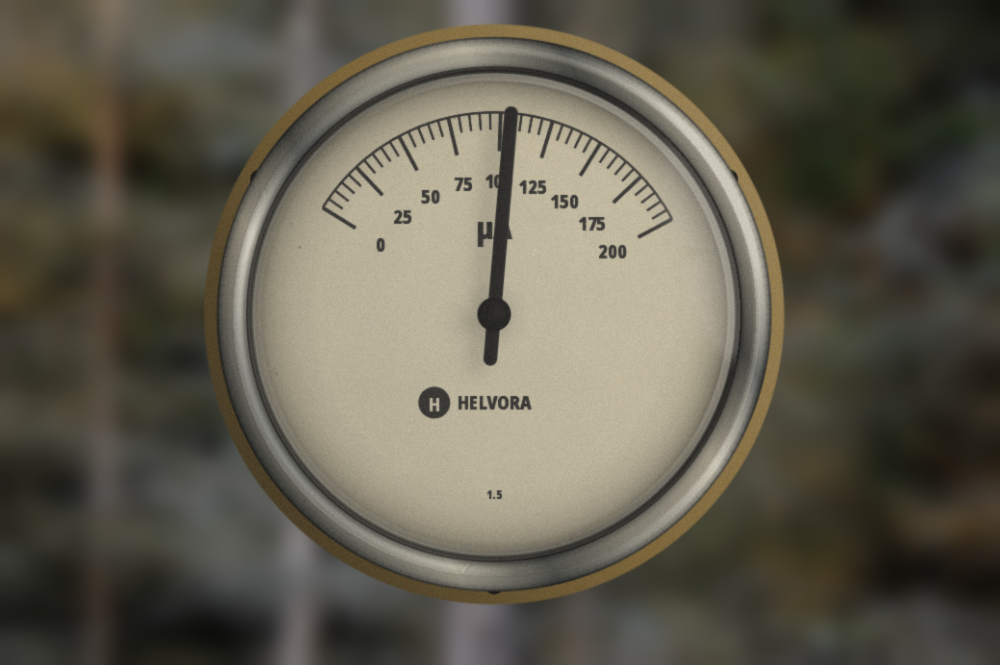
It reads **105** µA
